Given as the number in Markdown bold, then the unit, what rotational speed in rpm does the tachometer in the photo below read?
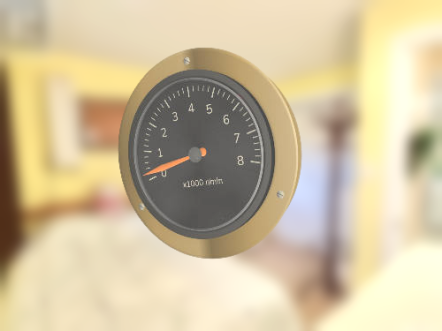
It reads **200** rpm
